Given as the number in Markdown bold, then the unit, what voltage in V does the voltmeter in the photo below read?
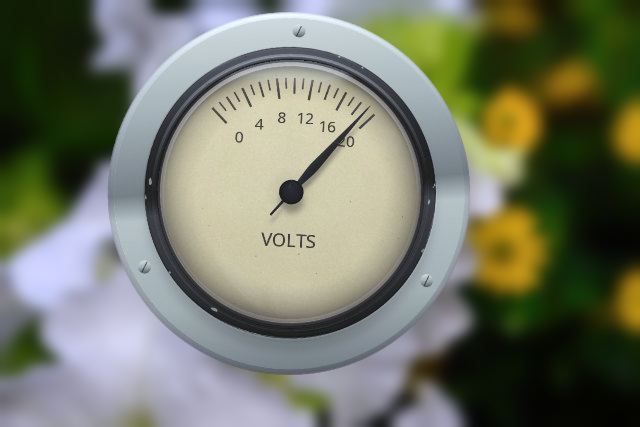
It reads **19** V
